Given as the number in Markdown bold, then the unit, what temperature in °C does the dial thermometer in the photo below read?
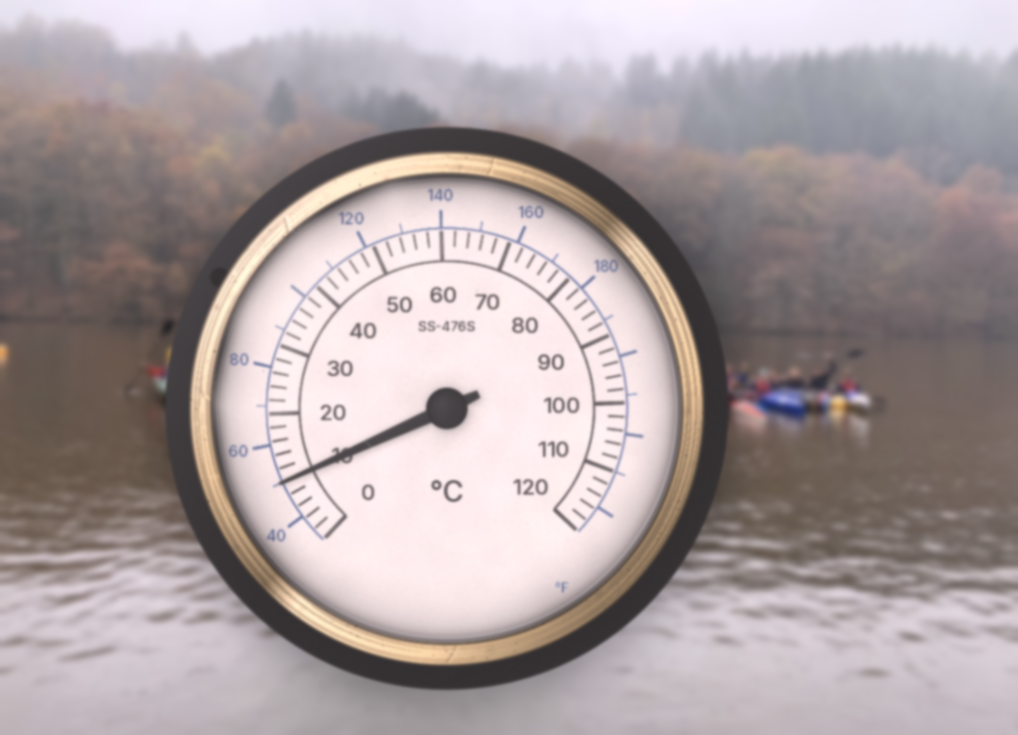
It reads **10** °C
